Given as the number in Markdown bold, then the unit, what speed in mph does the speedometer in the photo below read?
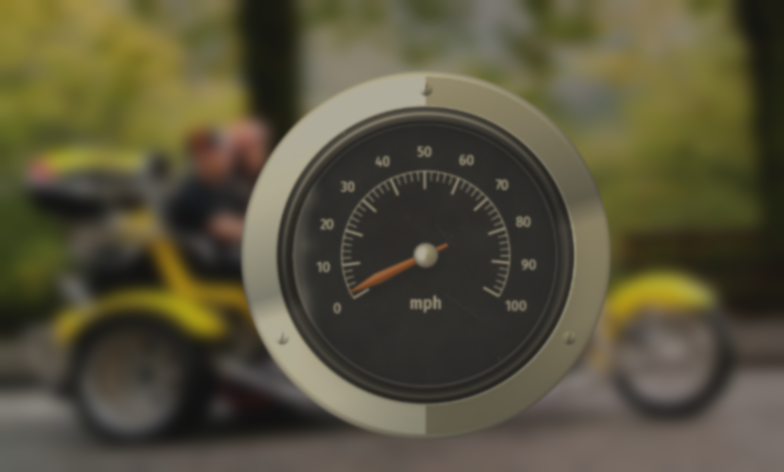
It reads **2** mph
